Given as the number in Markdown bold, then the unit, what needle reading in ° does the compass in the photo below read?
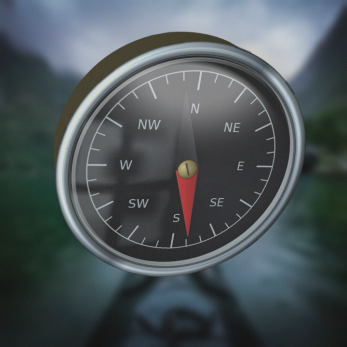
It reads **170** °
